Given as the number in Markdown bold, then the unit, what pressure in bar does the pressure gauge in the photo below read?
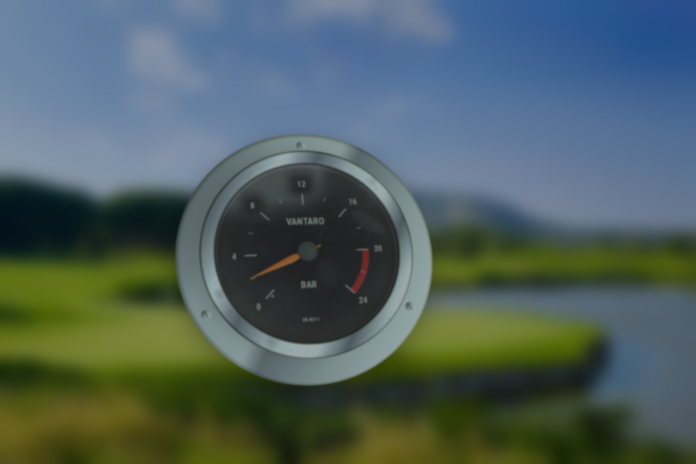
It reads **2** bar
